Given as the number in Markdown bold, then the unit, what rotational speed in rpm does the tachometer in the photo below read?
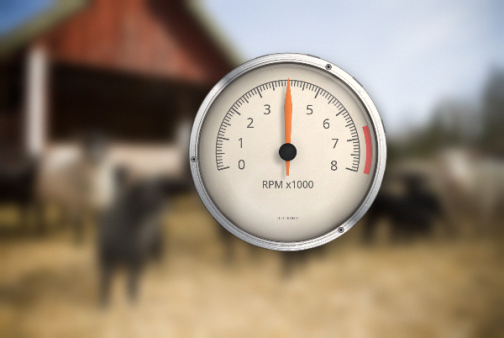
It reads **4000** rpm
